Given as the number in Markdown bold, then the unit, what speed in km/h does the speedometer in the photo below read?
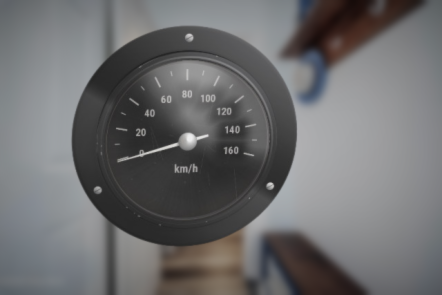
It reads **0** km/h
